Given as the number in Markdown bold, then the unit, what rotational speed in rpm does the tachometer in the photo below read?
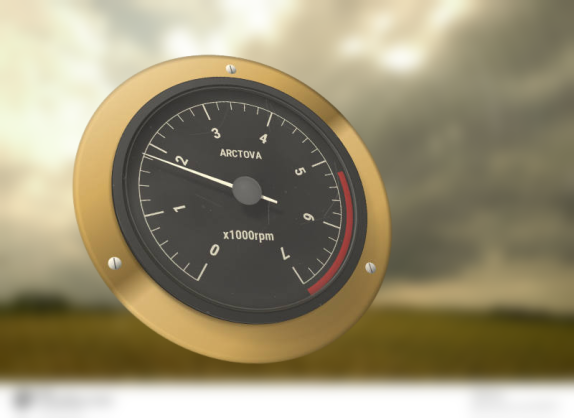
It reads **1800** rpm
